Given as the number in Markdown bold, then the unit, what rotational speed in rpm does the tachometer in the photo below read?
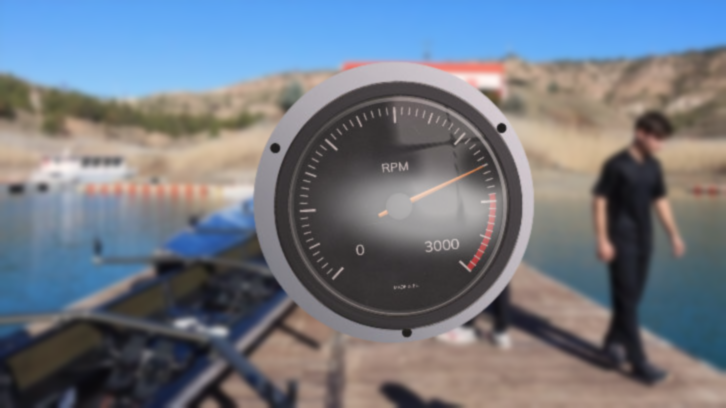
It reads **2250** rpm
